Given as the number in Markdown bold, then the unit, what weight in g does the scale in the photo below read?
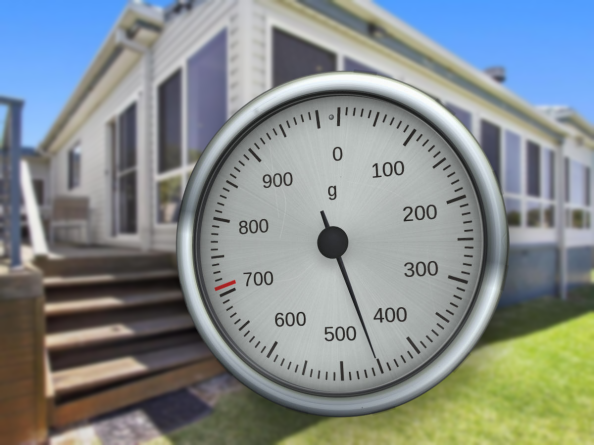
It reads **450** g
